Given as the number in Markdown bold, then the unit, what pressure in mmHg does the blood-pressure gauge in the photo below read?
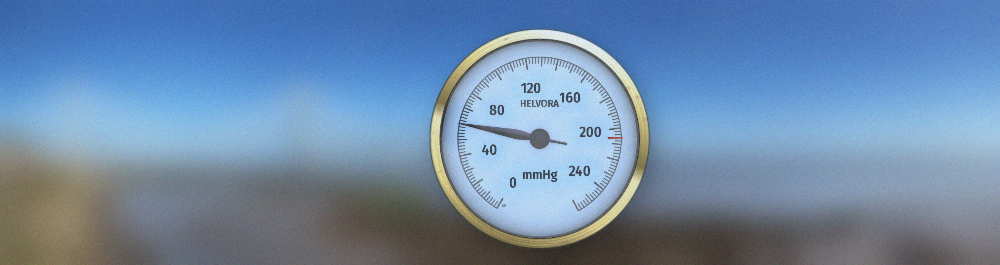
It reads **60** mmHg
